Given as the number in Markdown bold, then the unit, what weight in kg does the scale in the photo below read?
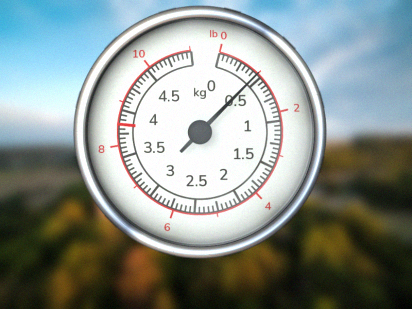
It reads **0.45** kg
